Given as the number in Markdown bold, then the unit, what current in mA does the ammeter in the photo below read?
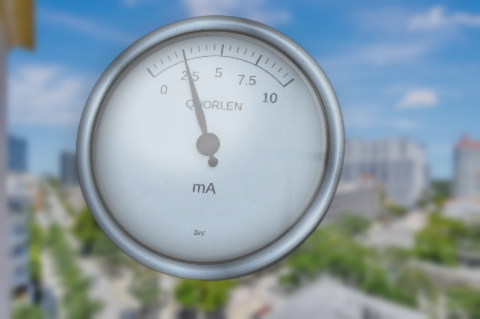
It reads **2.5** mA
